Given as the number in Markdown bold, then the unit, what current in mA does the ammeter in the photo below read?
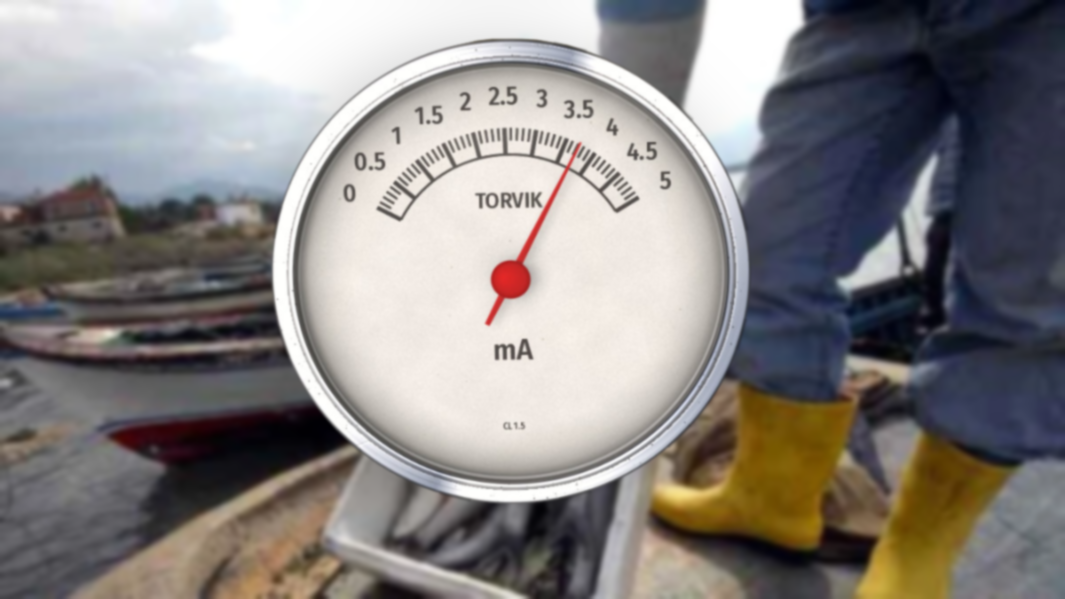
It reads **3.7** mA
